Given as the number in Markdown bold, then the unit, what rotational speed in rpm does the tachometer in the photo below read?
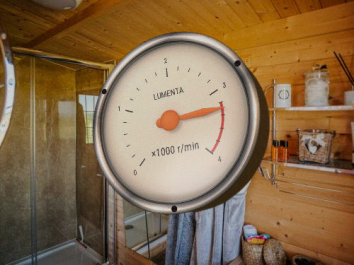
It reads **3300** rpm
